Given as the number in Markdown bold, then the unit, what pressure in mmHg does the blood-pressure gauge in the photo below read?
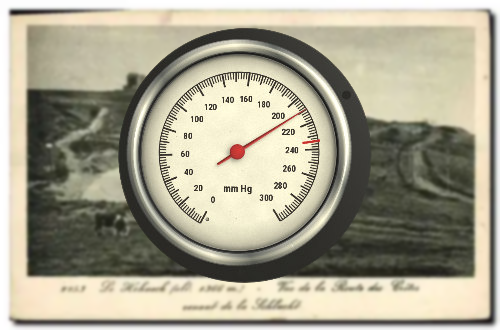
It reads **210** mmHg
